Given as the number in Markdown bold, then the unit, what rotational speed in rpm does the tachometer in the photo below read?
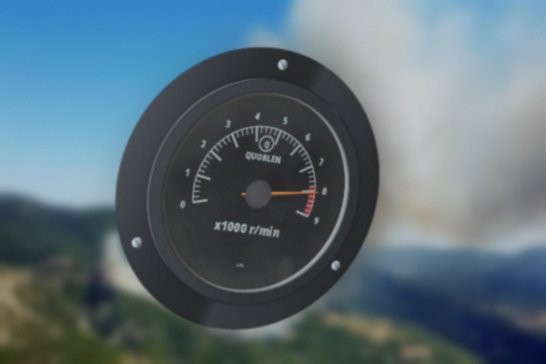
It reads **8000** rpm
